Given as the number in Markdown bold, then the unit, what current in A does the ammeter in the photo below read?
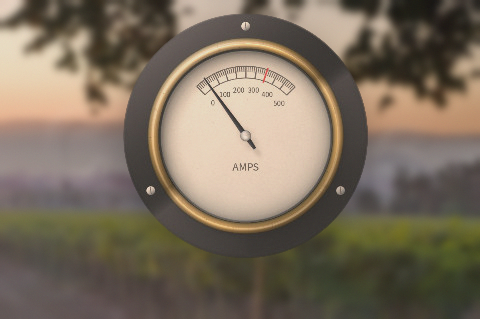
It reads **50** A
